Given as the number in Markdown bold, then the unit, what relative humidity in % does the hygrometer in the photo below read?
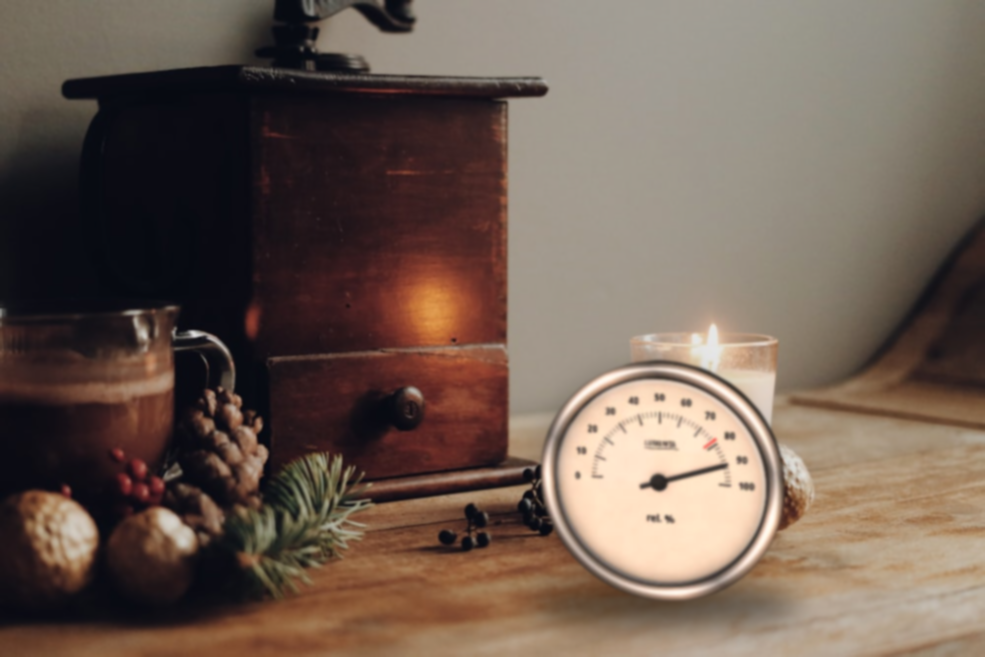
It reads **90** %
